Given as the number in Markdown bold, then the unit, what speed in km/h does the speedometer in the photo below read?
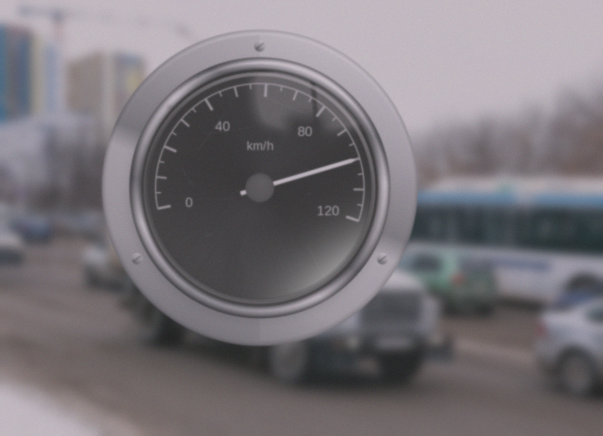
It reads **100** km/h
